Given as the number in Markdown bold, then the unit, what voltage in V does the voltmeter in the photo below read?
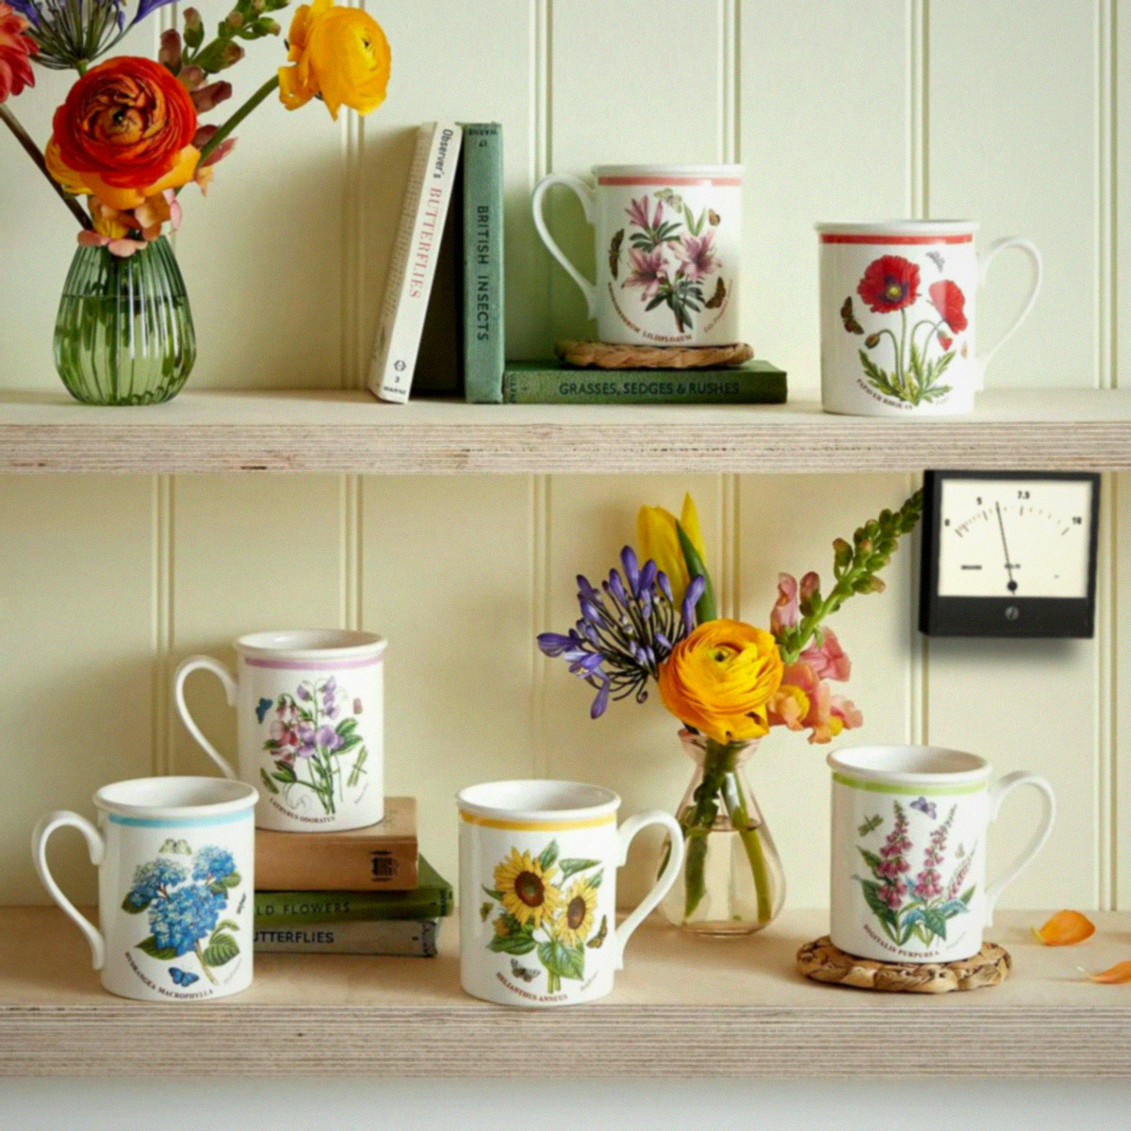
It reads **6** V
